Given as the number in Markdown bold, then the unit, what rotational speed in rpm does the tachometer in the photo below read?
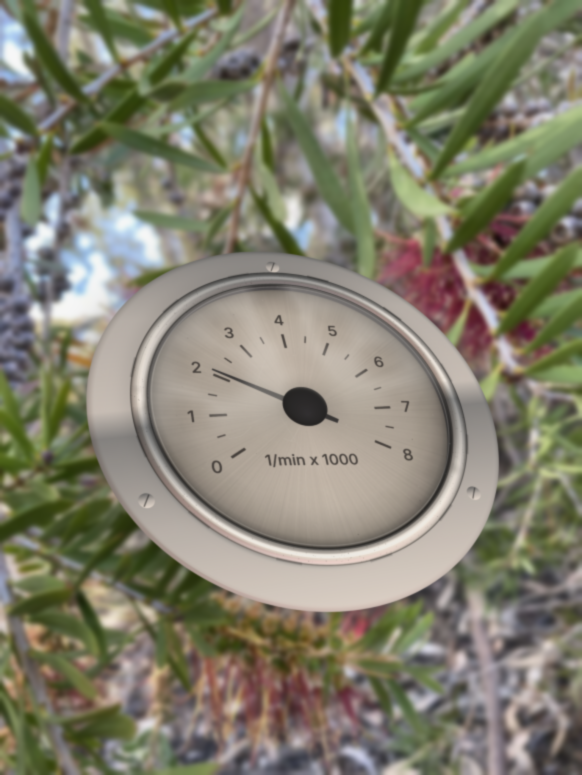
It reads **2000** rpm
